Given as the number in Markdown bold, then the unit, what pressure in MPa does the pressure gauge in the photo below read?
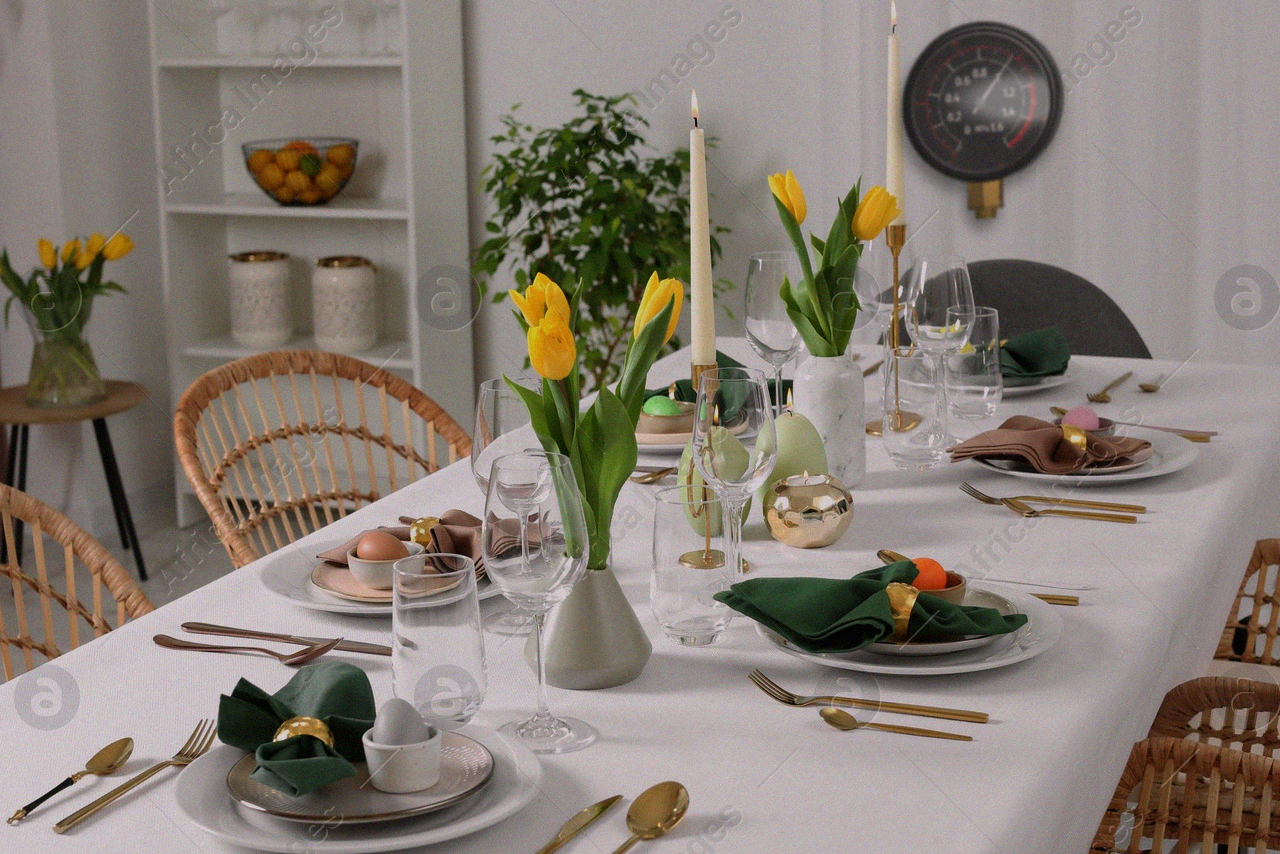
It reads **1** MPa
